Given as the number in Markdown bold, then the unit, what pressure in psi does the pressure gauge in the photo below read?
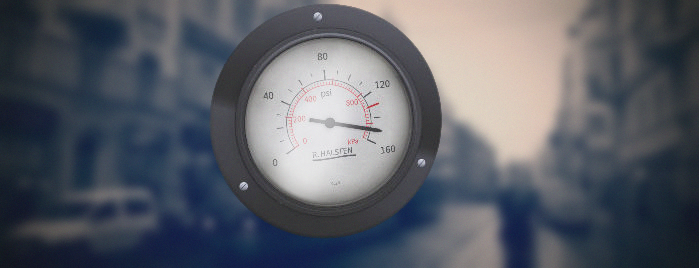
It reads **150** psi
